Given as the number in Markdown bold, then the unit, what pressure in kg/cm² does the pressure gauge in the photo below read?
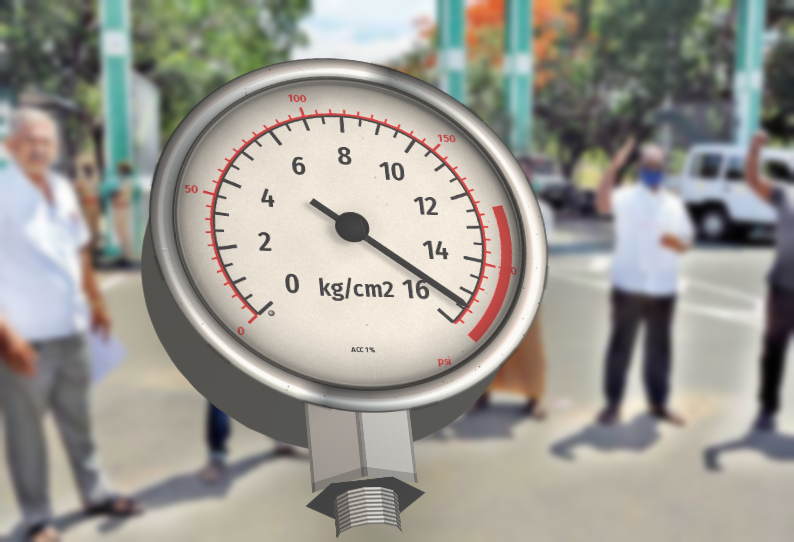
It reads **15.5** kg/cm²
